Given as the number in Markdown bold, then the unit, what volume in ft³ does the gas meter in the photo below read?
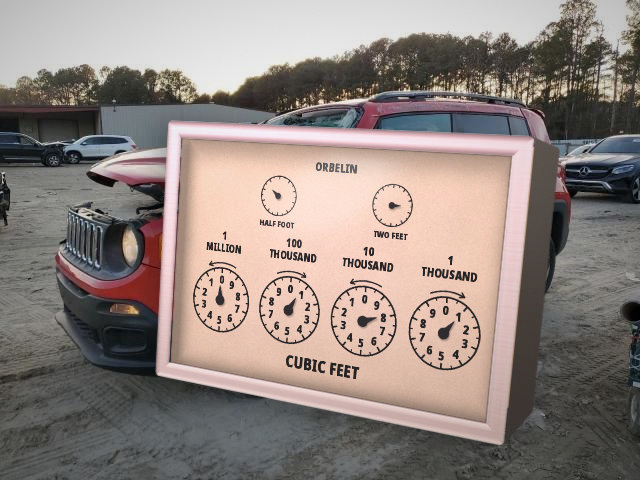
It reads **8100** ft³
